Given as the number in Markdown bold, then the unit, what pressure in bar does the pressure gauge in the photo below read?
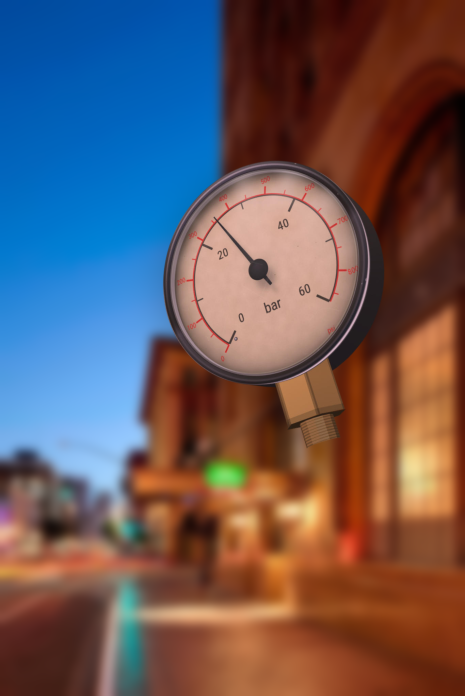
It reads **25** bar
